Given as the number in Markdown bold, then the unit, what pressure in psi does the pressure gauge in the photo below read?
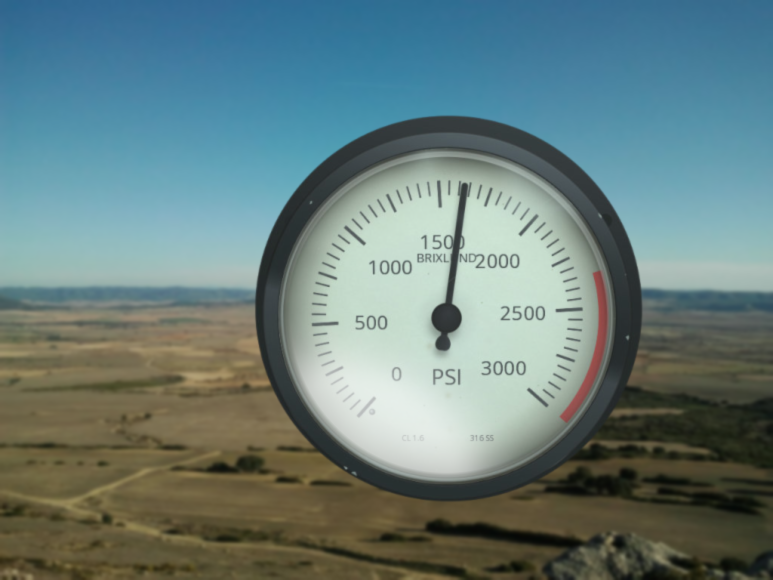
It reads **1625** psi
